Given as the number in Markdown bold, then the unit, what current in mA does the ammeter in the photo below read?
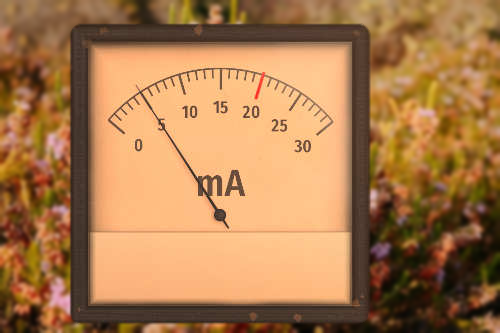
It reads **5** mA
